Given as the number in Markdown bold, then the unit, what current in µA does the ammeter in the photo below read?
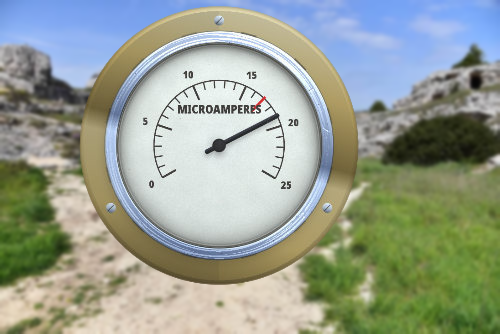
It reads **19** µA
